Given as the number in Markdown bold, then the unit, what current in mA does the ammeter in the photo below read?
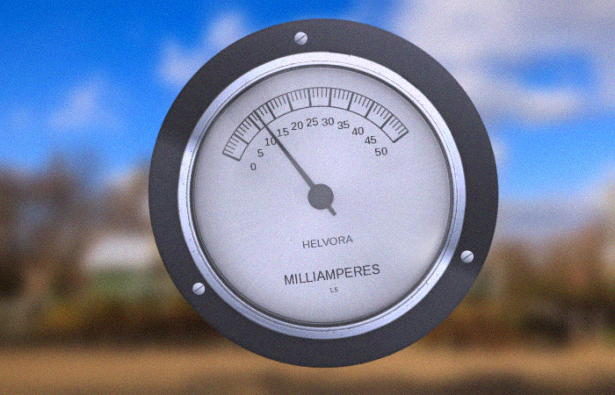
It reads **12** mA
